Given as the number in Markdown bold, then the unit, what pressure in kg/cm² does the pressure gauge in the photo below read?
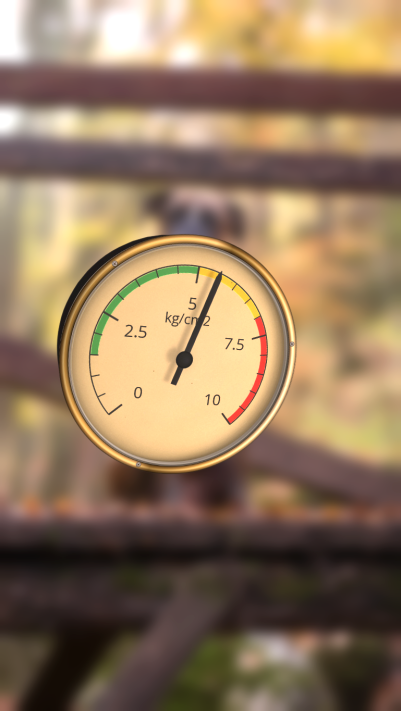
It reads **5.5** kg/cm²
